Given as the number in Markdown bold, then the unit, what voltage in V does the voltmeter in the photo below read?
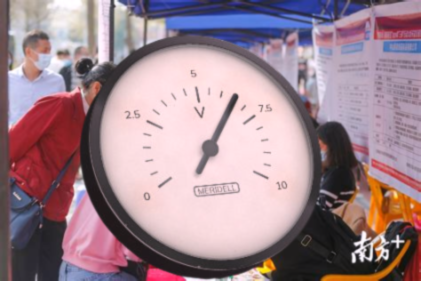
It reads **6.5** V
